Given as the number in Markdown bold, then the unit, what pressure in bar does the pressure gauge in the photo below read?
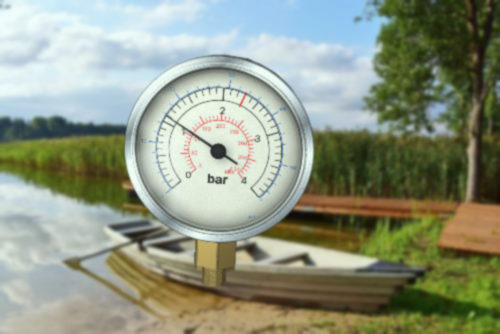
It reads **1.1** bar
